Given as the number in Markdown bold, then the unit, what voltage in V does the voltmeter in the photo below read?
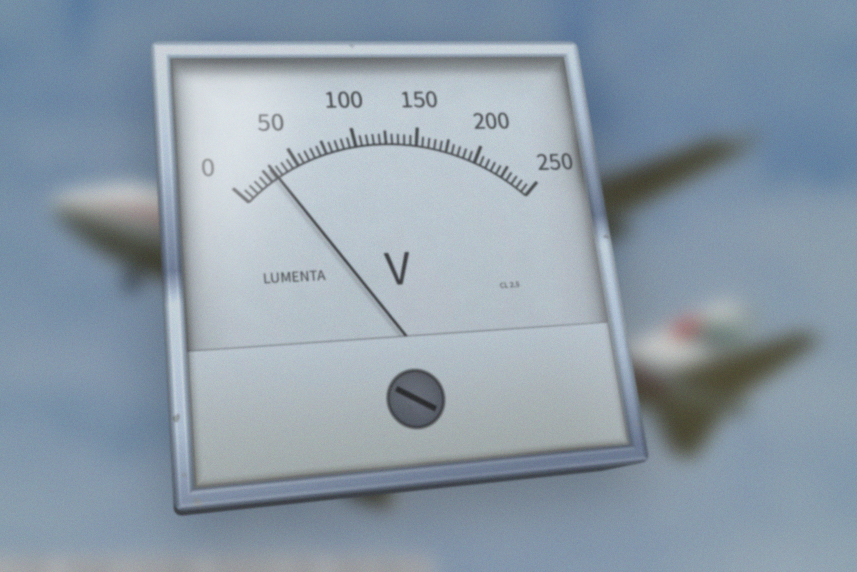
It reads **30** V
